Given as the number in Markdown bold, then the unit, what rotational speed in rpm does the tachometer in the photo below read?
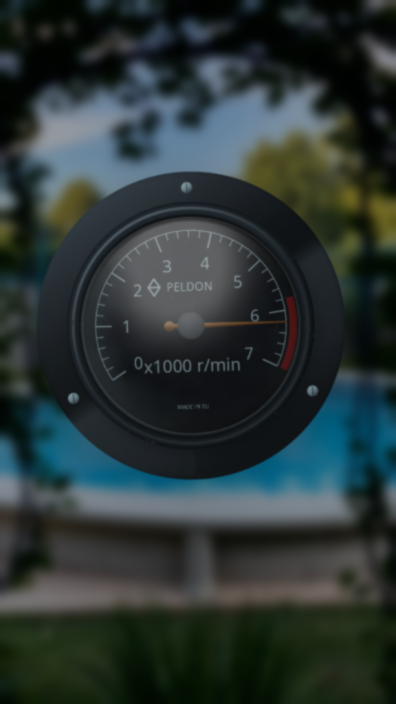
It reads **6200** rpm
